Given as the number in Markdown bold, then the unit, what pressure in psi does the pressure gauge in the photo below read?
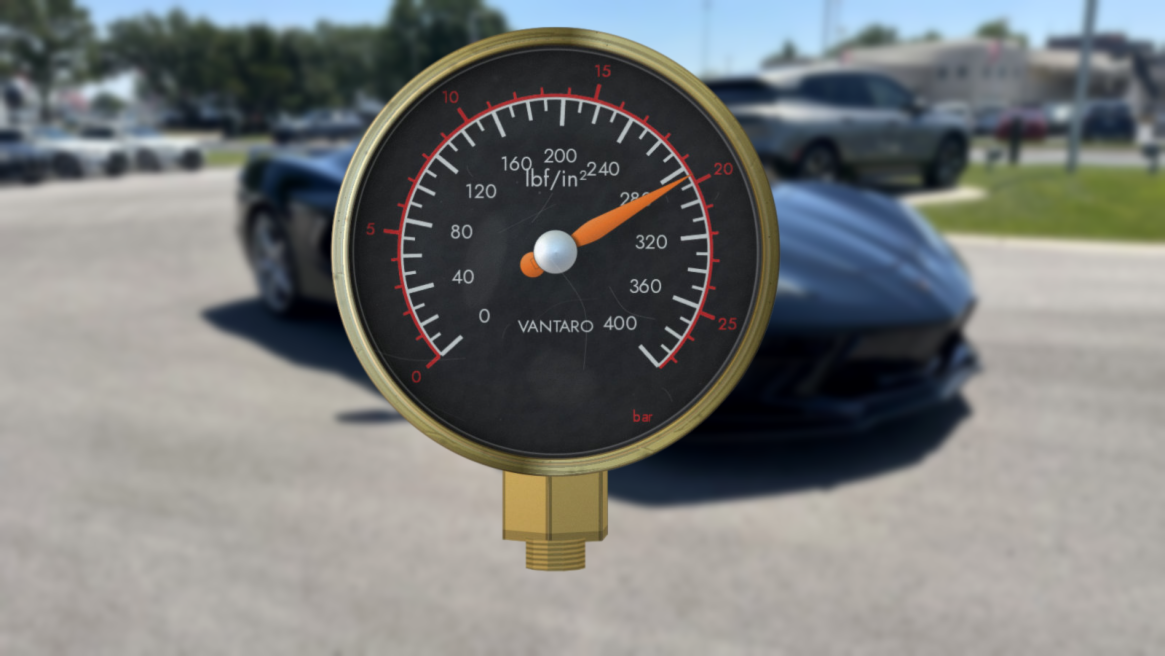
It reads **285** psi
